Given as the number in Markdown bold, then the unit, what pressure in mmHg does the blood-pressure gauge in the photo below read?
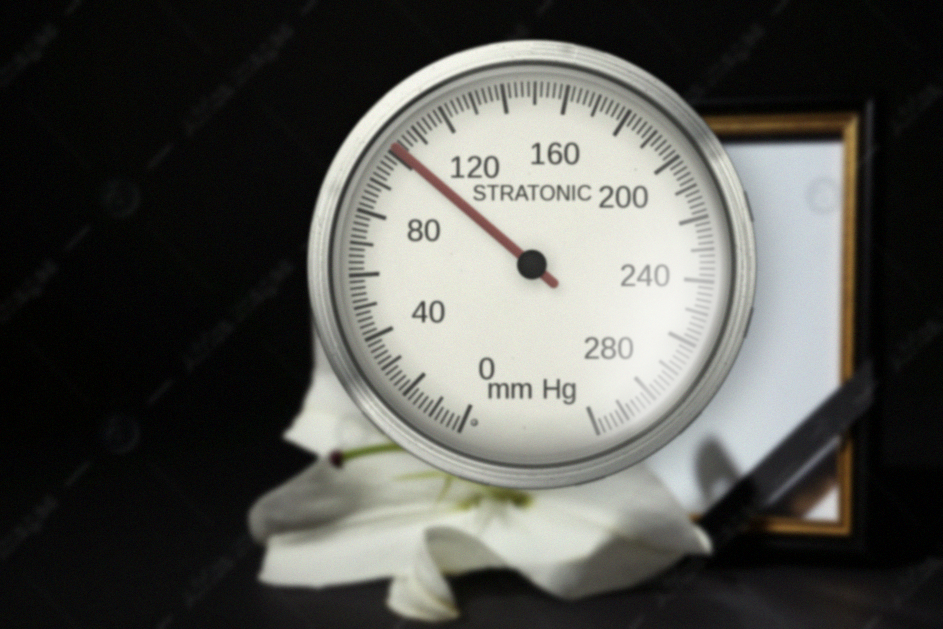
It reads **102** mmHg
